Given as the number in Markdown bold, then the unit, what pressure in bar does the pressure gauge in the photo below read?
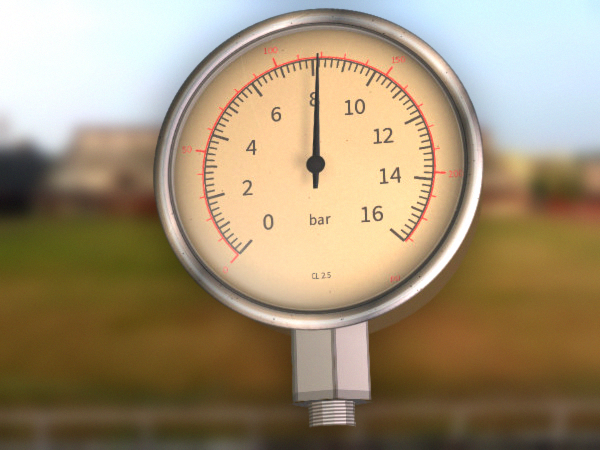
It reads **8.2** bar
